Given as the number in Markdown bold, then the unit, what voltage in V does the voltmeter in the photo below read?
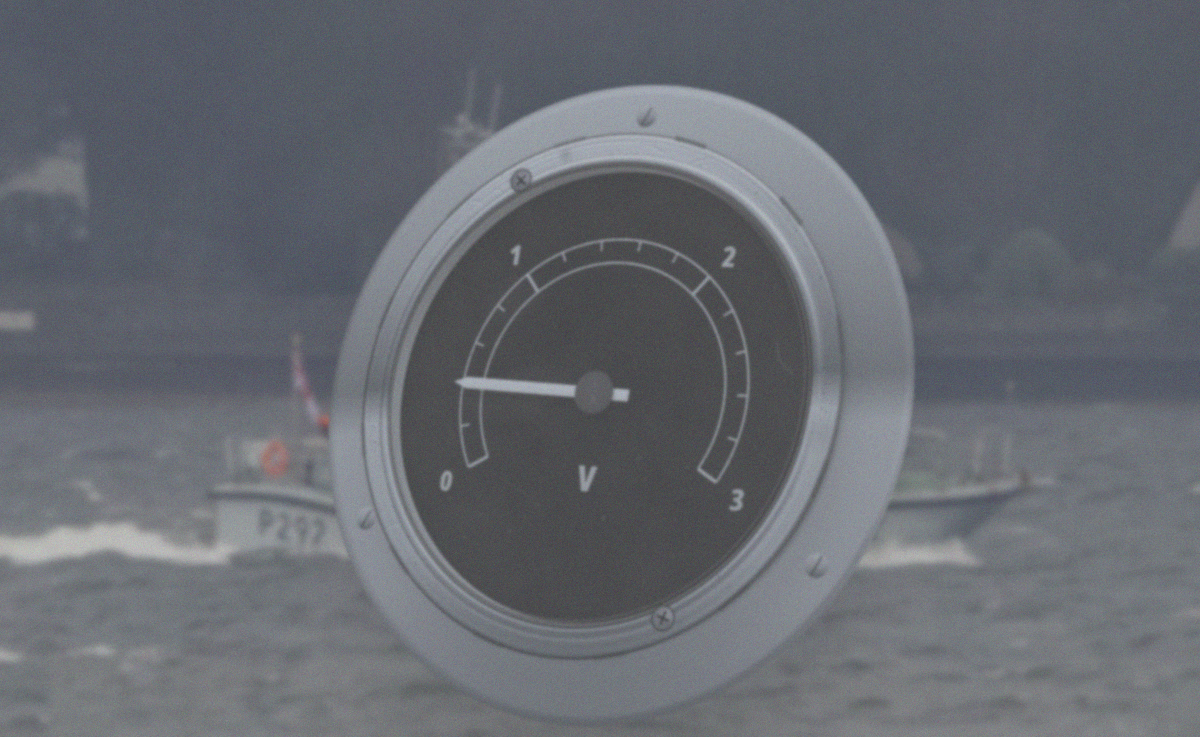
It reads **0.4** V
